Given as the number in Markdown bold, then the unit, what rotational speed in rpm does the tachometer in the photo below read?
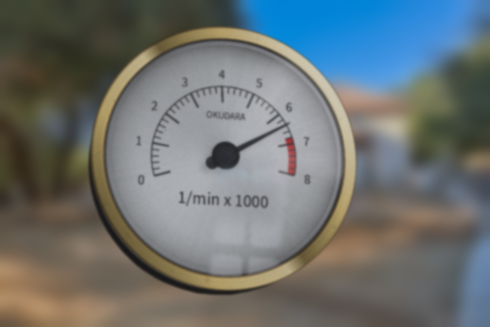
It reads **6400** rpm
